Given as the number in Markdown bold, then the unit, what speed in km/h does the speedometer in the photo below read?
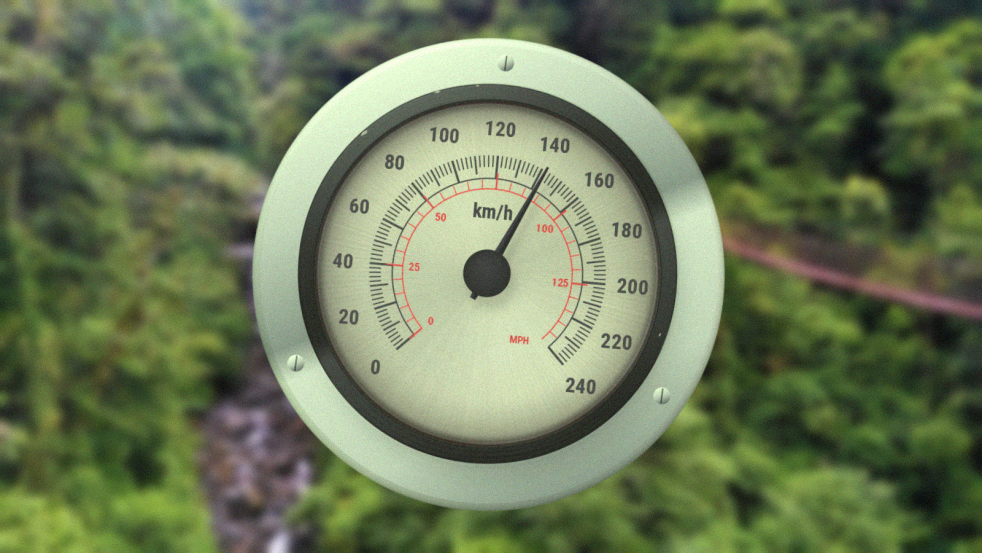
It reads **142** km/h
